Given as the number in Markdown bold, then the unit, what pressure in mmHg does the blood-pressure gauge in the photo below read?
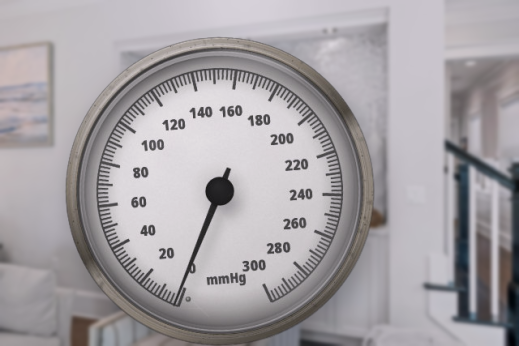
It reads **2** mmHg
